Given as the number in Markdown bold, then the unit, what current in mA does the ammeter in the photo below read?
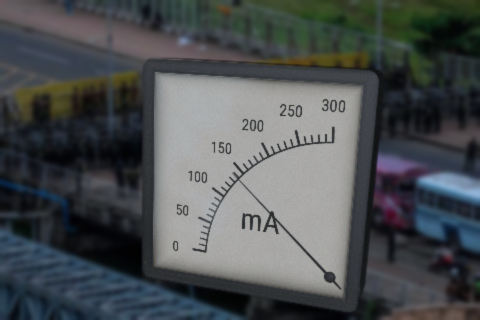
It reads **140** mA
